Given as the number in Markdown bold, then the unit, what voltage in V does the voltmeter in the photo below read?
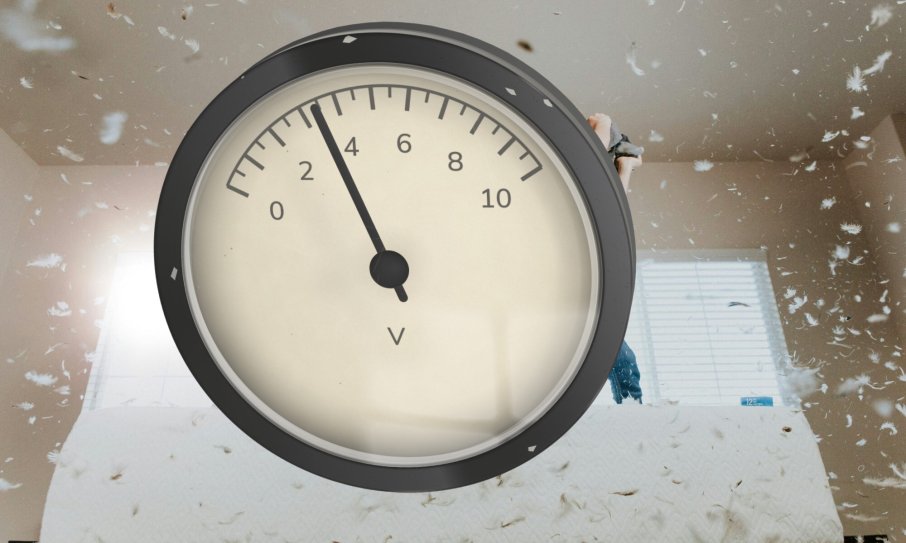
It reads **3.5** V
